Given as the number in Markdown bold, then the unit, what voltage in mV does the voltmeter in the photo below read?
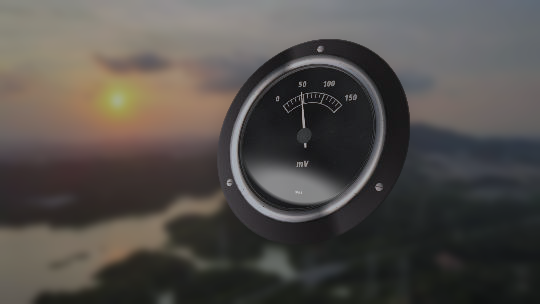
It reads **50** mV
